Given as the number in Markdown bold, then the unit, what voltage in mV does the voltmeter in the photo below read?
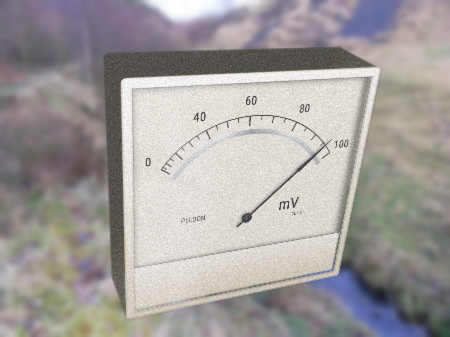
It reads **95** mV
